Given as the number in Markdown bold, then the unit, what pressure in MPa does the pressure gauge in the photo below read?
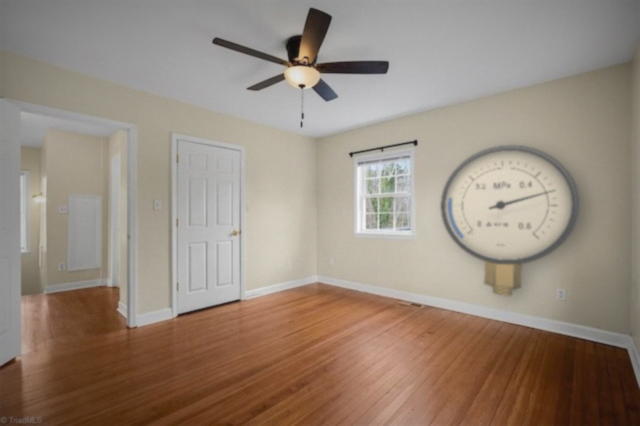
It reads **0.46** MPa
